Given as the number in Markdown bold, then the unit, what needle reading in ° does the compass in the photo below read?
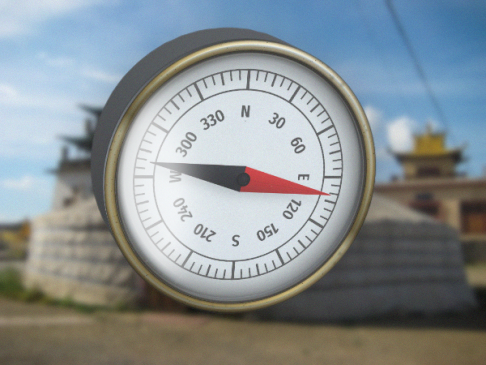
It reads **100** °
